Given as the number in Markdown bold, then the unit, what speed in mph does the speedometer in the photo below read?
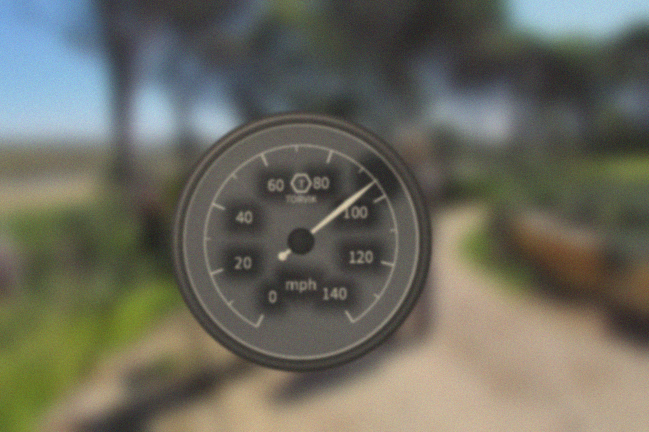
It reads **95** mph
